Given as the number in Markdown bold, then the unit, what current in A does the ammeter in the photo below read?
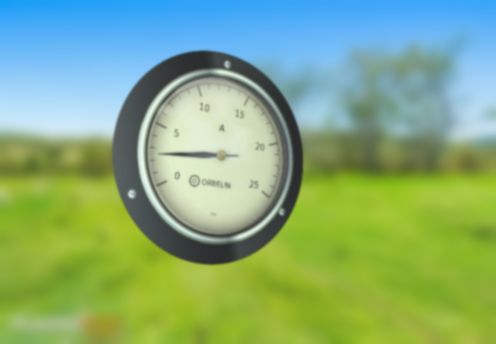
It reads **2.5** A
